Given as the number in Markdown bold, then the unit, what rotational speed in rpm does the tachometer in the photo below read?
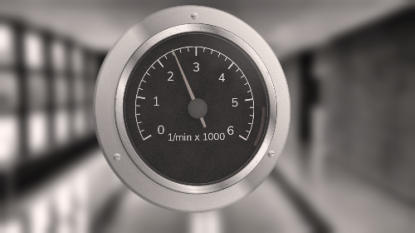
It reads **2400** rpm
